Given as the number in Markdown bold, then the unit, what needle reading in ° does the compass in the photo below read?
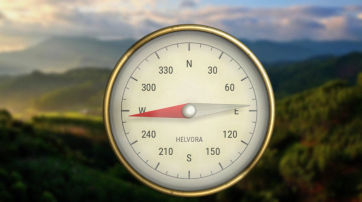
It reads **265** °
